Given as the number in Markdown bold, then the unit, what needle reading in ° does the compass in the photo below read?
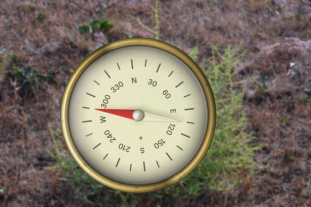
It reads **285** °
